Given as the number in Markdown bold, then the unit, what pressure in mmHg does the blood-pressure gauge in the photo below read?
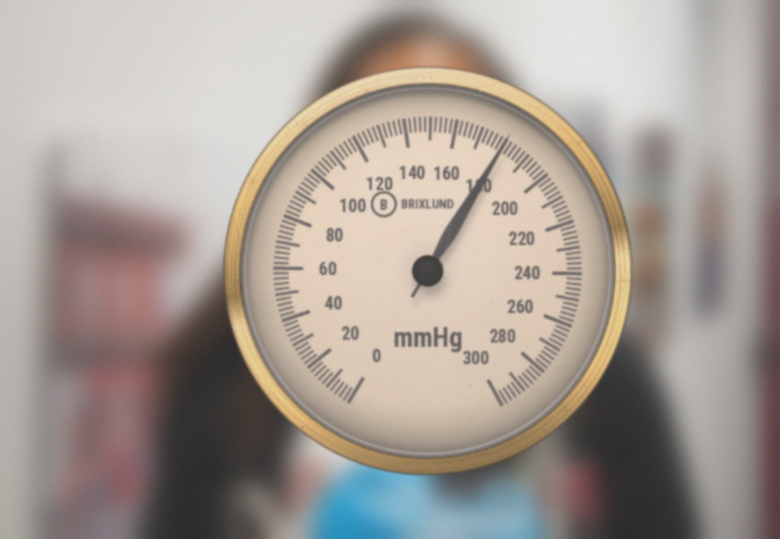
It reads **180** mmHg
